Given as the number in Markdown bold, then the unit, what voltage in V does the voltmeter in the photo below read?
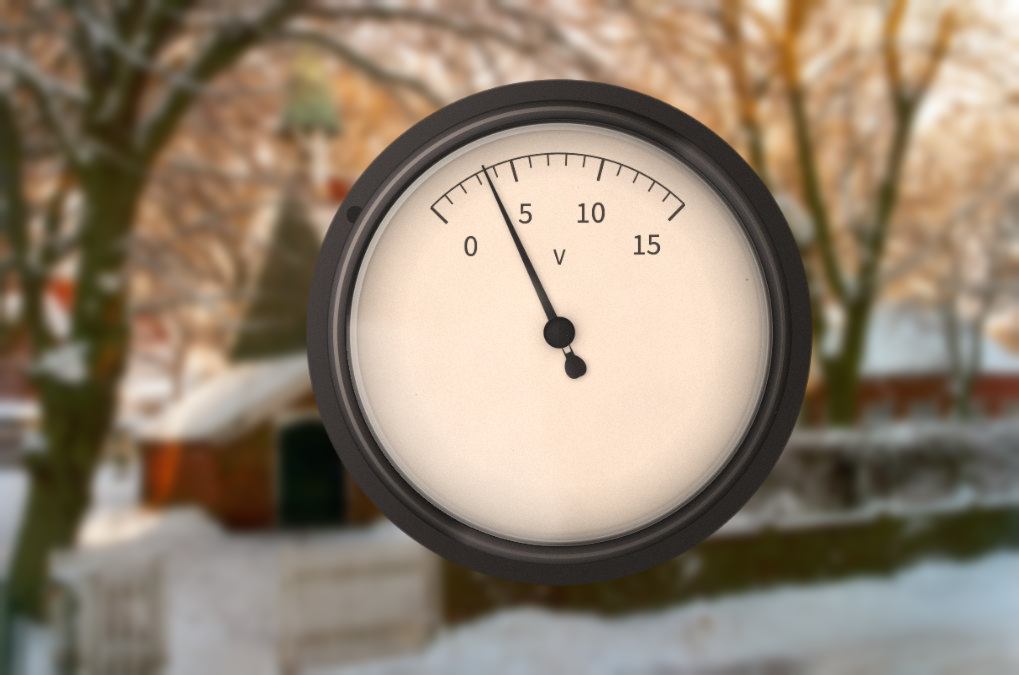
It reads **3.5** V
